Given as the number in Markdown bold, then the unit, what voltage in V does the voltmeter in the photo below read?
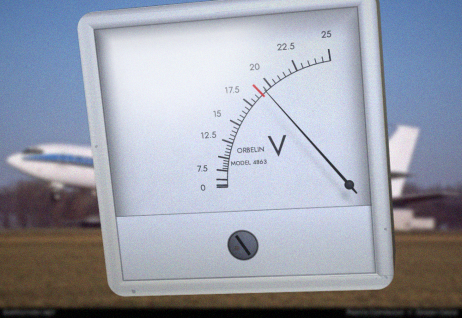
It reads **19.5** V
